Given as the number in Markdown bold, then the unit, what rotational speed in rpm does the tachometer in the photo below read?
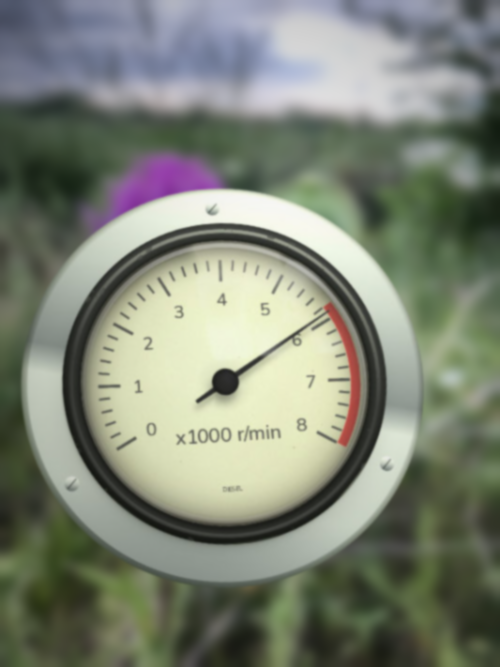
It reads **5900** rpm
